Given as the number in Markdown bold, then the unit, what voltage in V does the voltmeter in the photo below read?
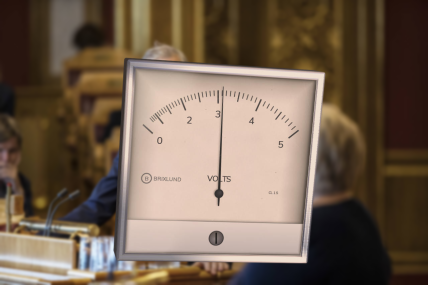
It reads **3.1** V
